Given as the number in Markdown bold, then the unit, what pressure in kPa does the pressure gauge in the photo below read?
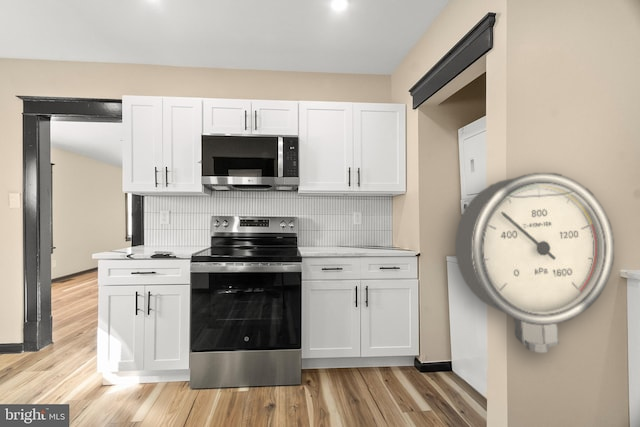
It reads **500** kPa
